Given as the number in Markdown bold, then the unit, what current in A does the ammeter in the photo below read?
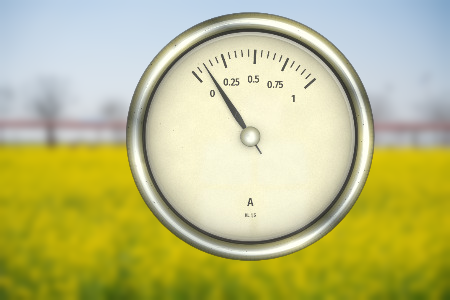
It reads **0.1** A
